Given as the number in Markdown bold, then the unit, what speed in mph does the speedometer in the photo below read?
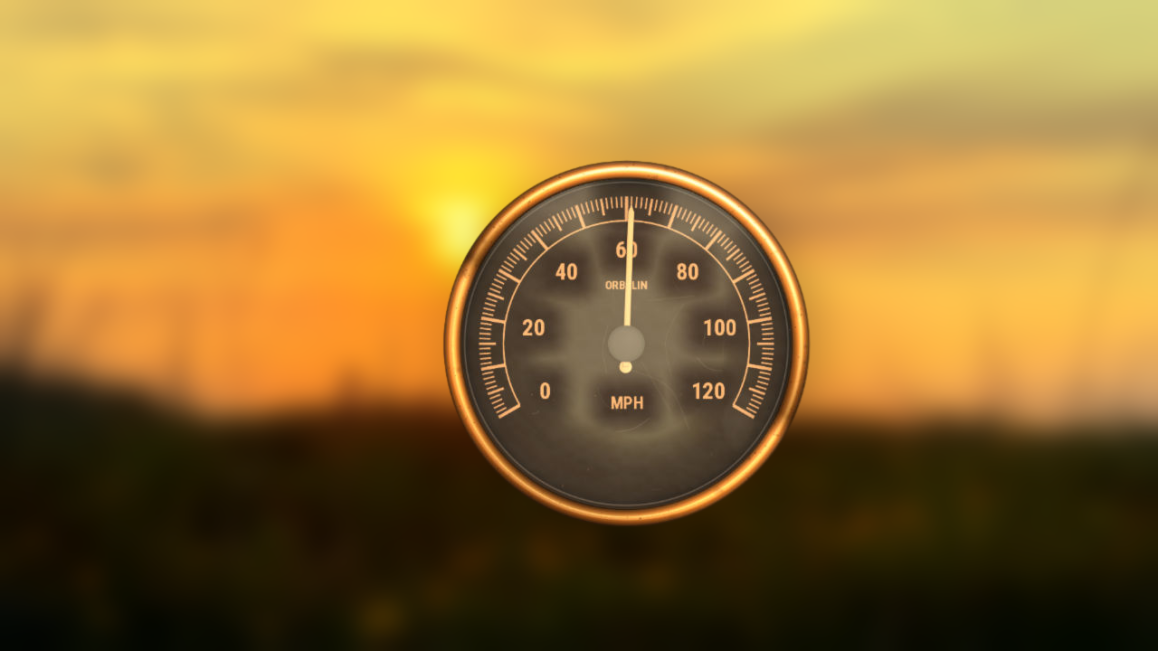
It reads **61** mph
